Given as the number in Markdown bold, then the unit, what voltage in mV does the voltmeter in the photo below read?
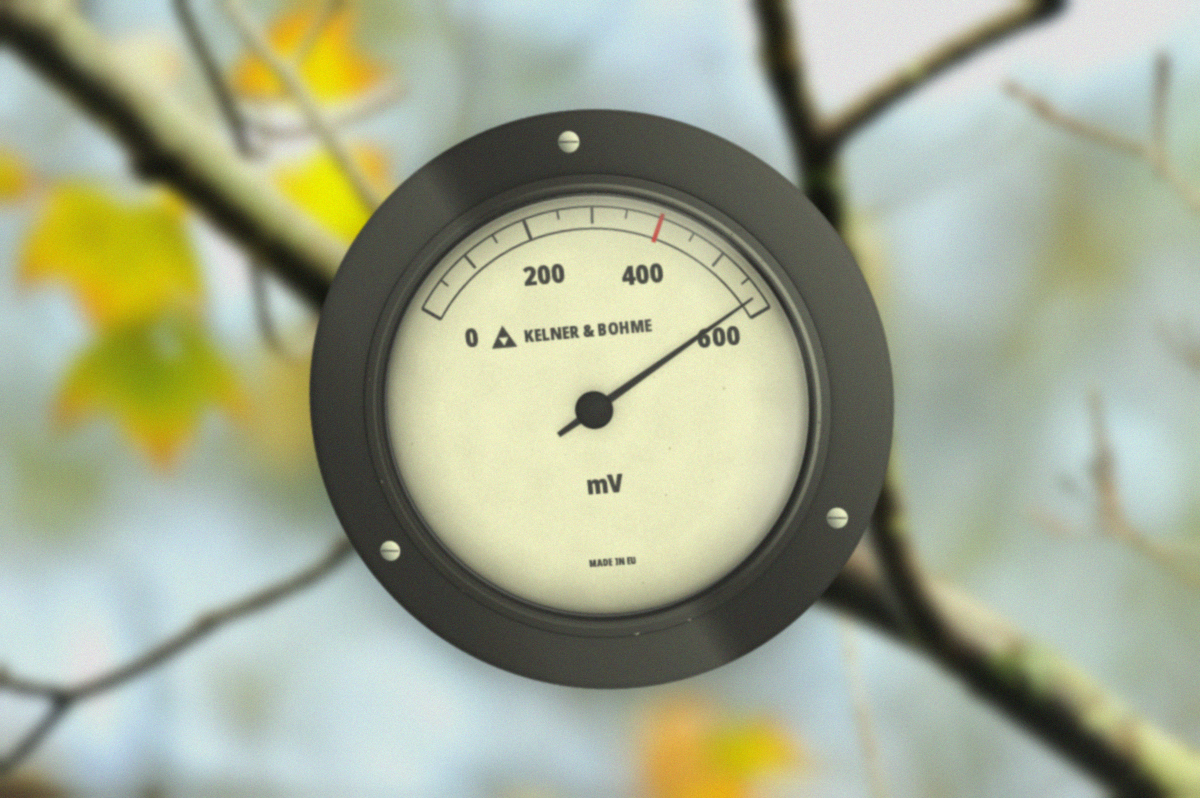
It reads **575** mV
